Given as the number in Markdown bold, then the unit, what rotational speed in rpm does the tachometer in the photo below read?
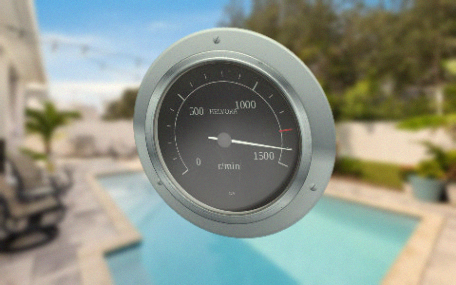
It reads **1400** rpm
